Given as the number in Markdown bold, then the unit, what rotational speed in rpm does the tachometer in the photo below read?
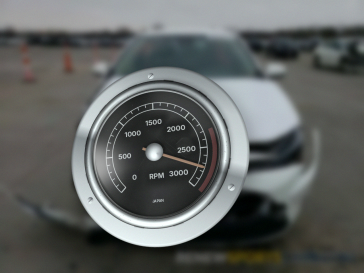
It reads **2750** rpm
